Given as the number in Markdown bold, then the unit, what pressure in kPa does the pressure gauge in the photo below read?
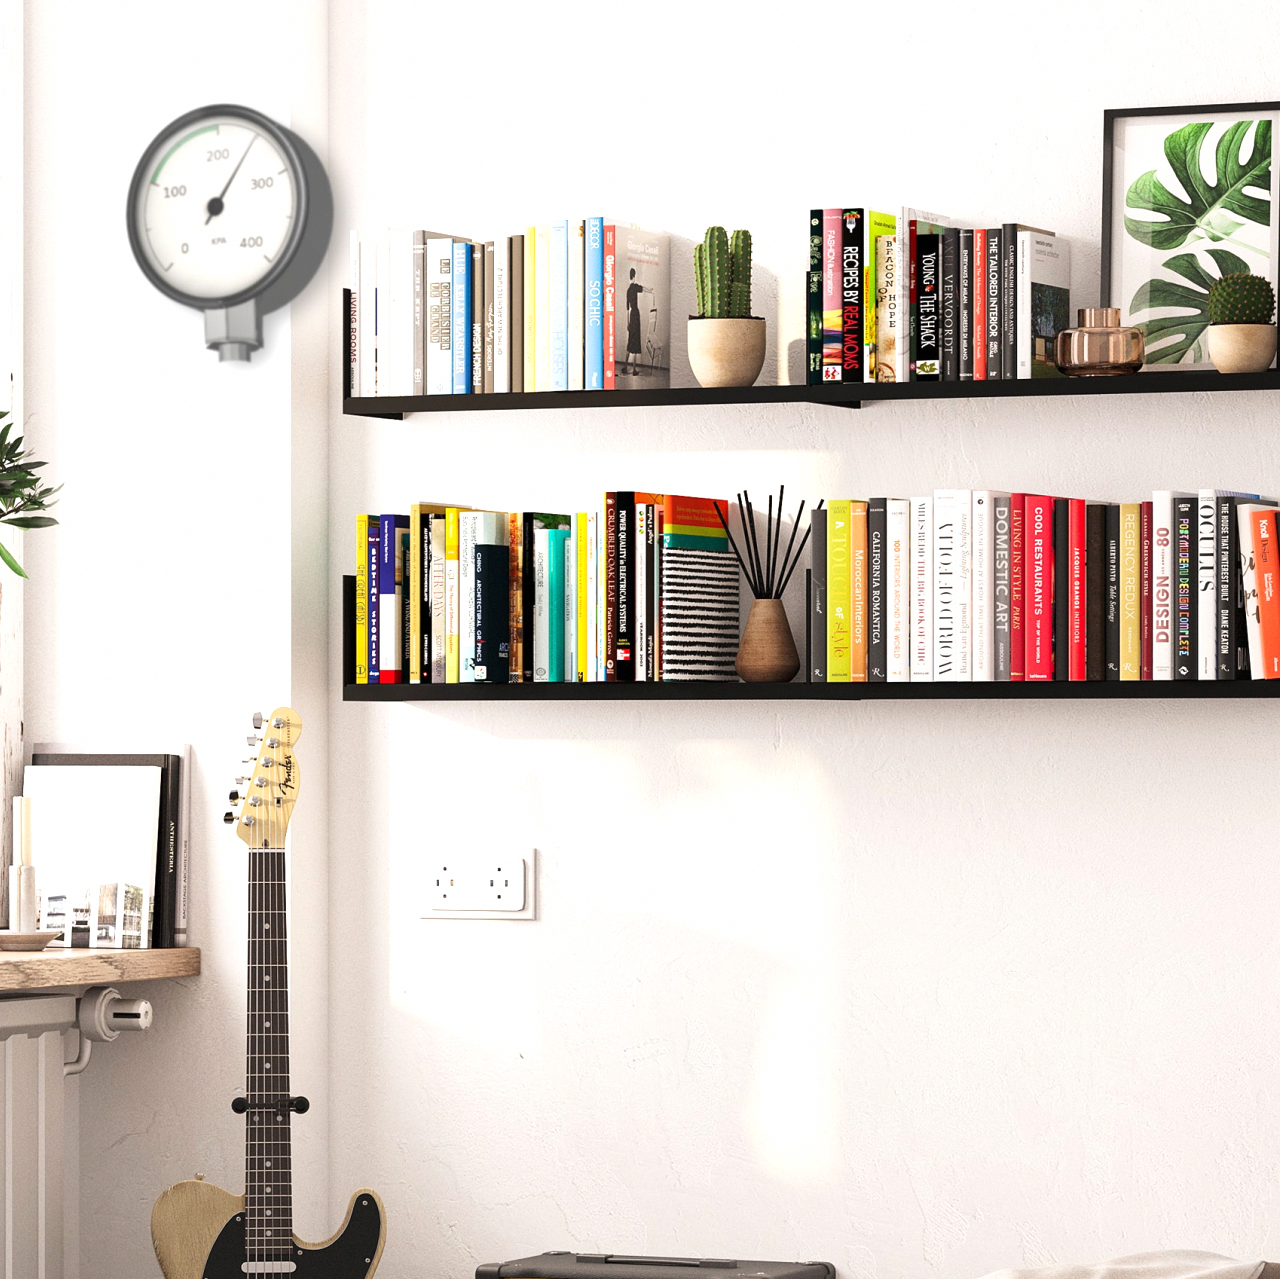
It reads **250** kPa
